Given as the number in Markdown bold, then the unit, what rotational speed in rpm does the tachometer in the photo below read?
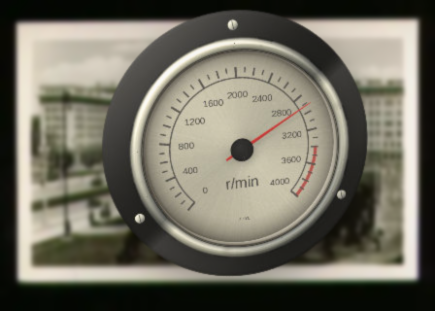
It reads **2900** rpm
